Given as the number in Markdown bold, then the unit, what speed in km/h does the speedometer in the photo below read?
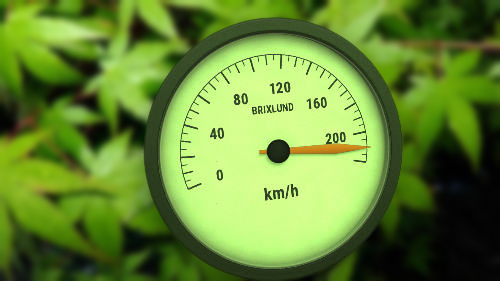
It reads **210** km/h
